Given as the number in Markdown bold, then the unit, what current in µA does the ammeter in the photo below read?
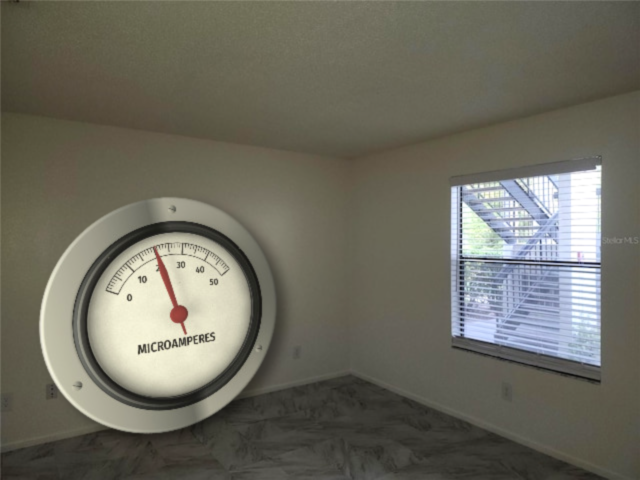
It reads **20** µA
